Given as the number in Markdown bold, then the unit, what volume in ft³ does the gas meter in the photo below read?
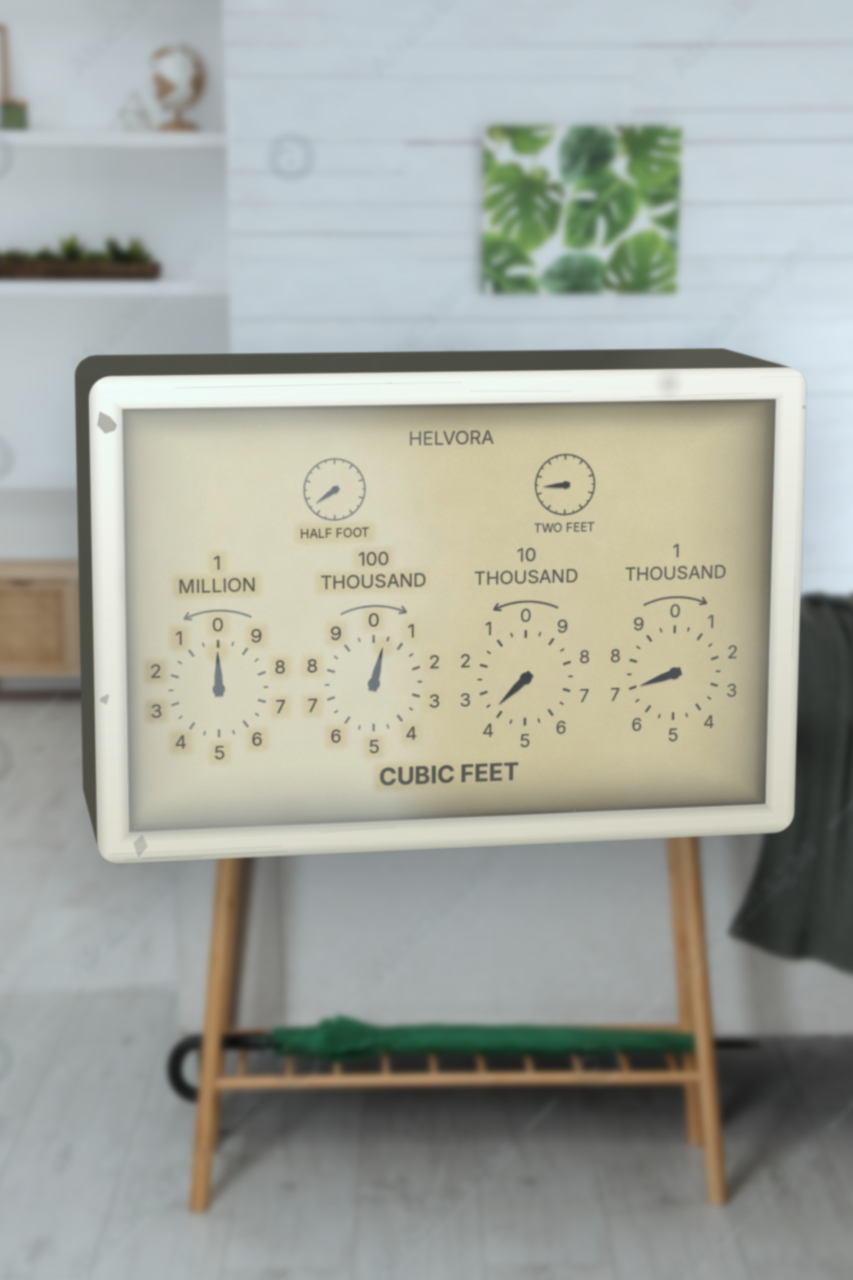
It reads **3700** ft³
